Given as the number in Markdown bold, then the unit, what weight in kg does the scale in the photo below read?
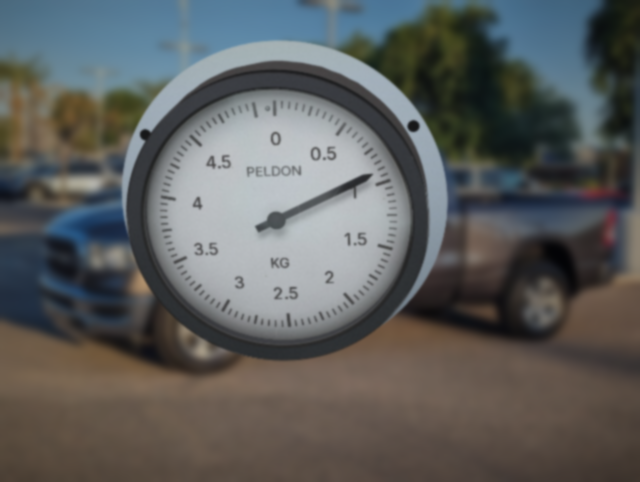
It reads **0.9** kg
